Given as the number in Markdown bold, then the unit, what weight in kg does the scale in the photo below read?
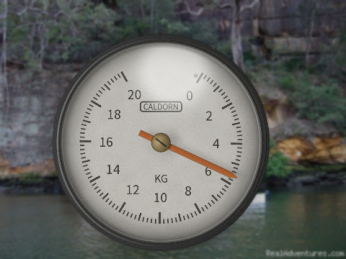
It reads **5.6** kg
